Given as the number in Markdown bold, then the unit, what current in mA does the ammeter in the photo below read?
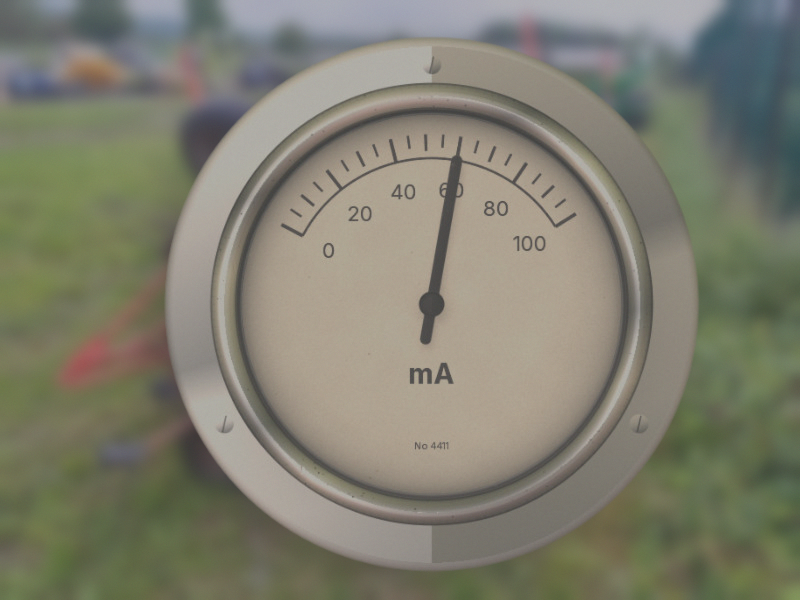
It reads **60** mA
